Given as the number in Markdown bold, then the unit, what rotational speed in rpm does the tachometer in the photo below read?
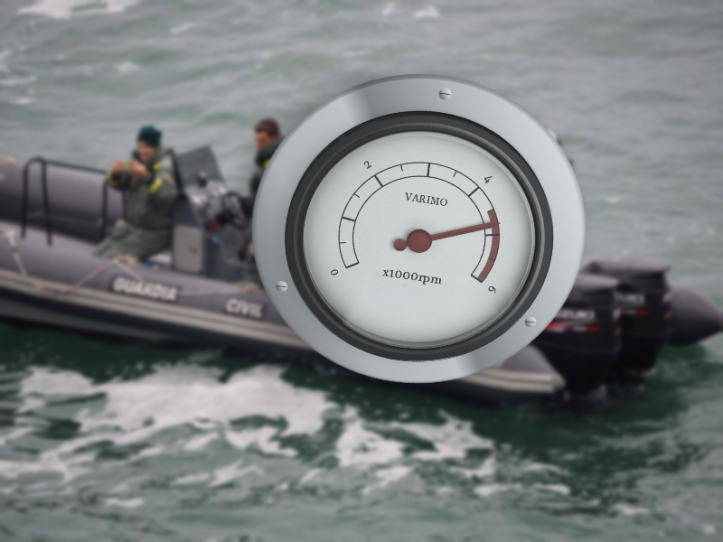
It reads **4750** rpm
